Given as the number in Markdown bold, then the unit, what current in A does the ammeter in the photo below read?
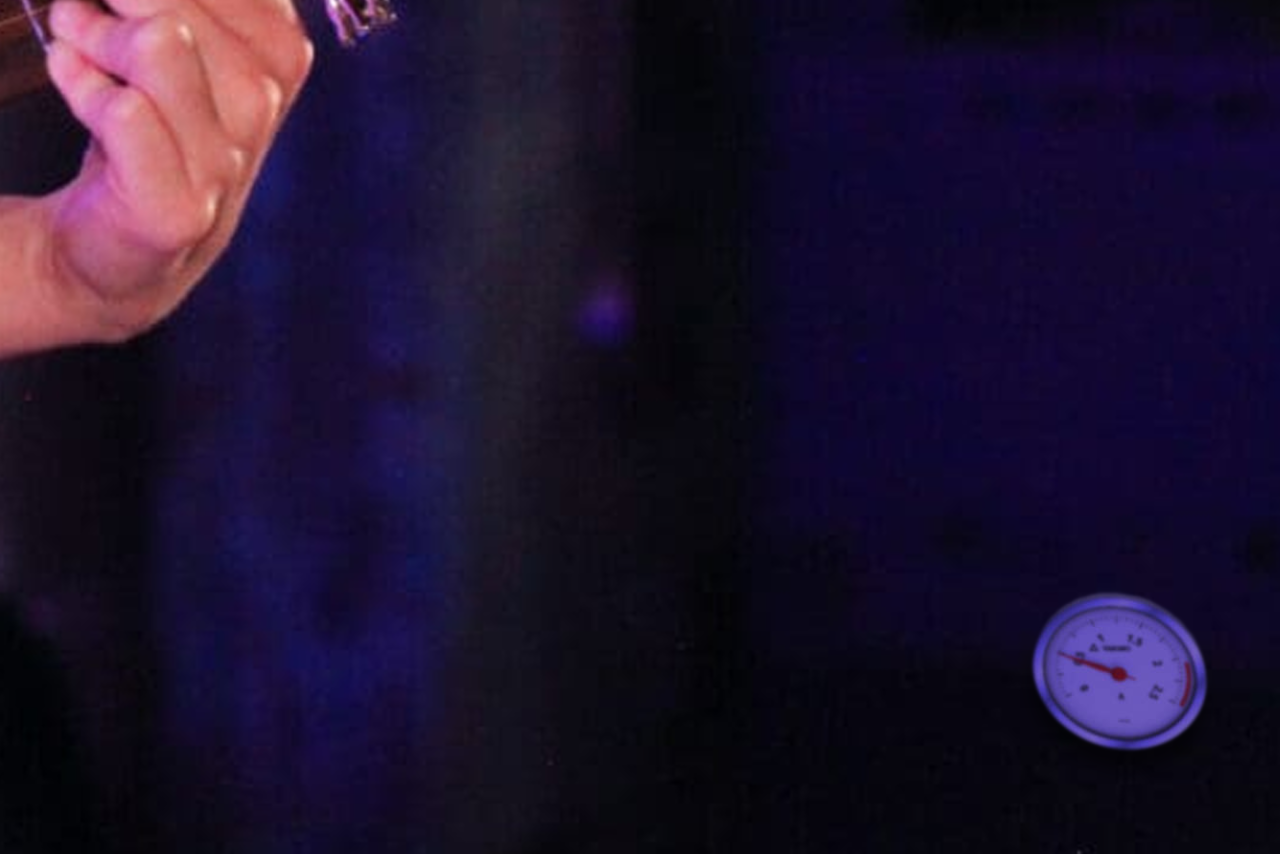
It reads **0.5** A
